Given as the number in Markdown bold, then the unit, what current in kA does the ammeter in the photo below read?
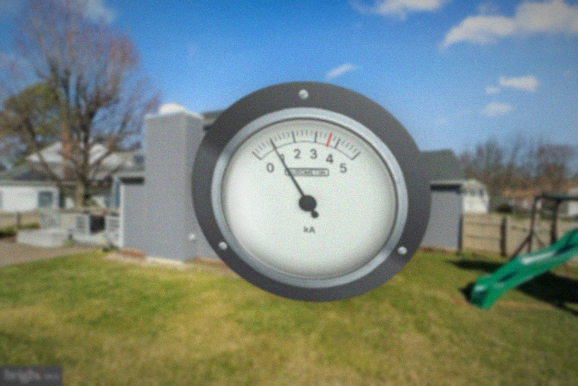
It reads **1** kA
